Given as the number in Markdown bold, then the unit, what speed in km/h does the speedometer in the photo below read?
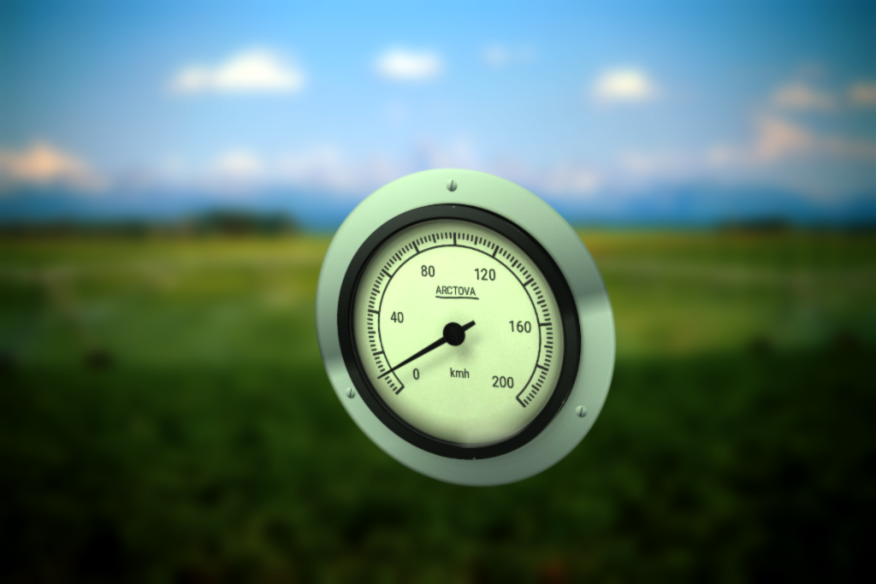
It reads **10** km/h
